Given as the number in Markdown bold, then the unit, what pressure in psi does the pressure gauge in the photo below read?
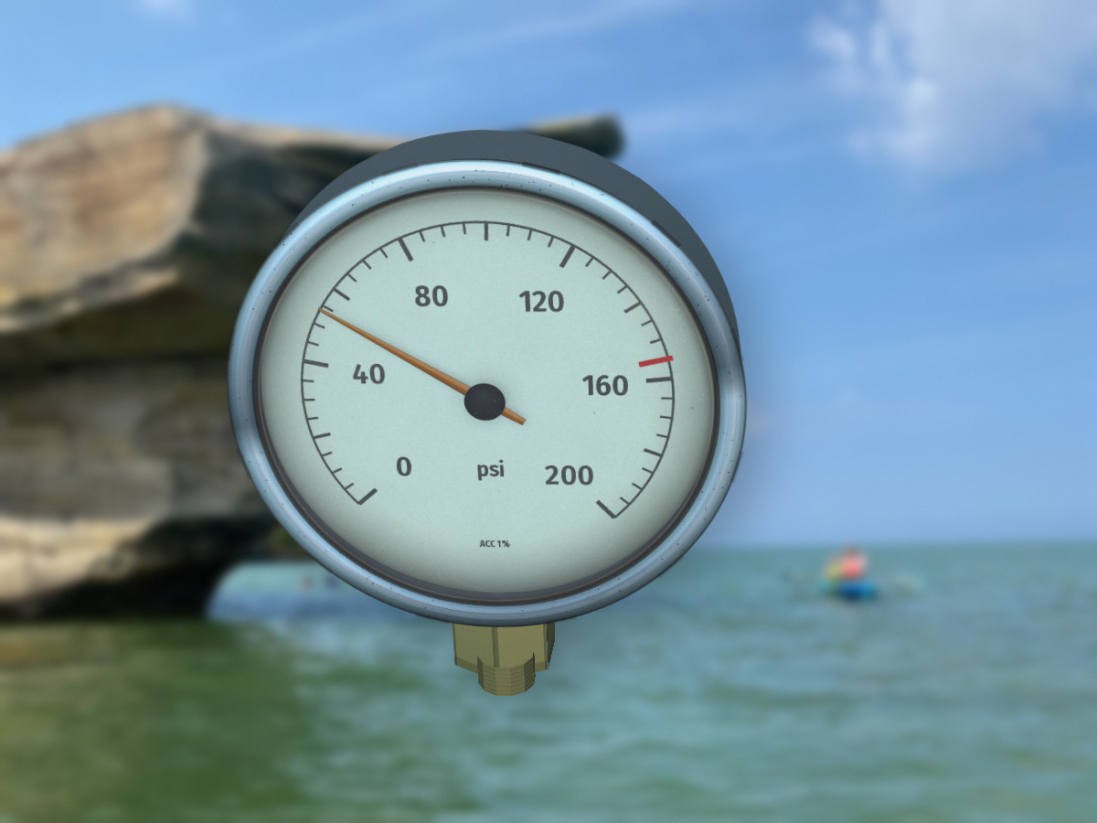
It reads **55** psi
